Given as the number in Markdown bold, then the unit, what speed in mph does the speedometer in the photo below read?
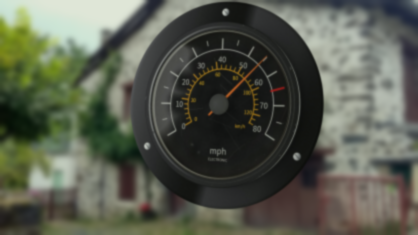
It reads **55** mph
